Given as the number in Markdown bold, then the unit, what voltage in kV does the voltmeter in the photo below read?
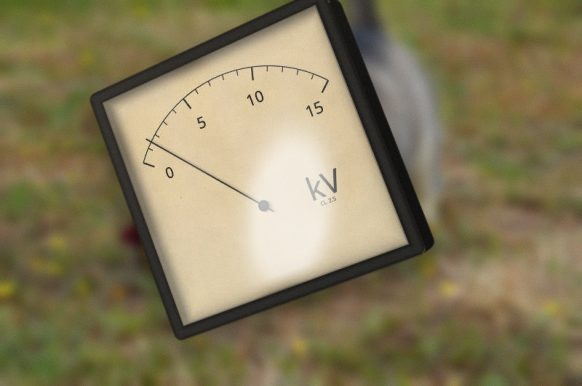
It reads **1.5** kV
